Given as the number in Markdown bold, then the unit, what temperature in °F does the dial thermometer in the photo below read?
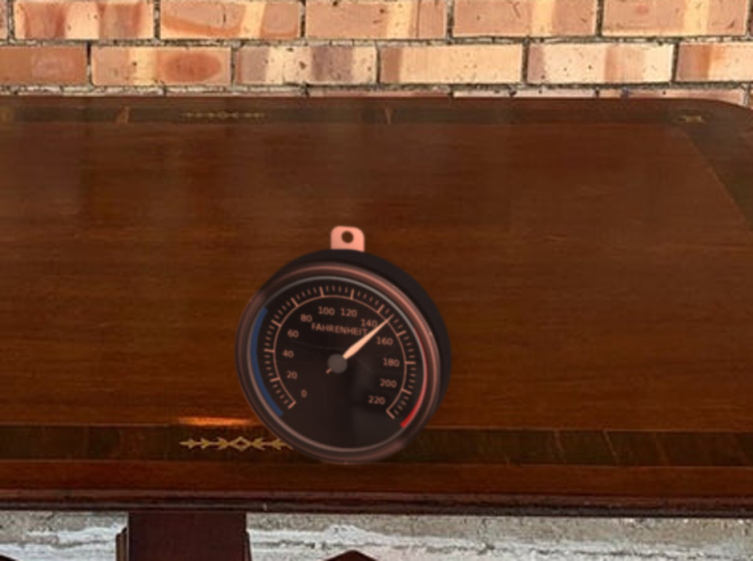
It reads **148** °F
